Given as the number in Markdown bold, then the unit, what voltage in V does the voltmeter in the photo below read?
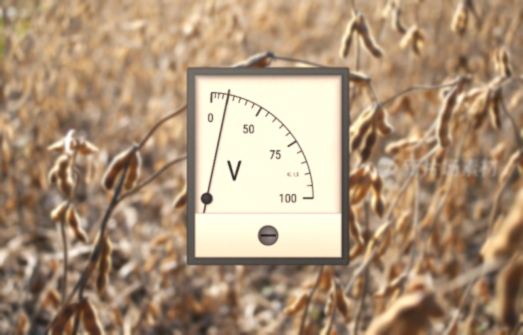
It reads **25** V
